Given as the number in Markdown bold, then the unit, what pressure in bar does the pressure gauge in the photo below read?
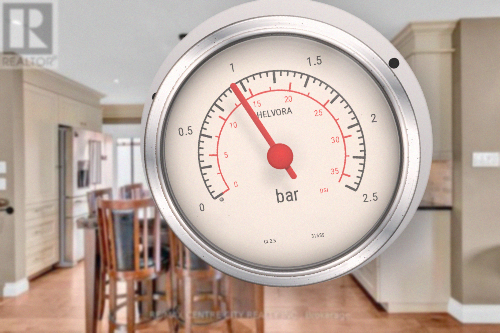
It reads **0.95** bar
